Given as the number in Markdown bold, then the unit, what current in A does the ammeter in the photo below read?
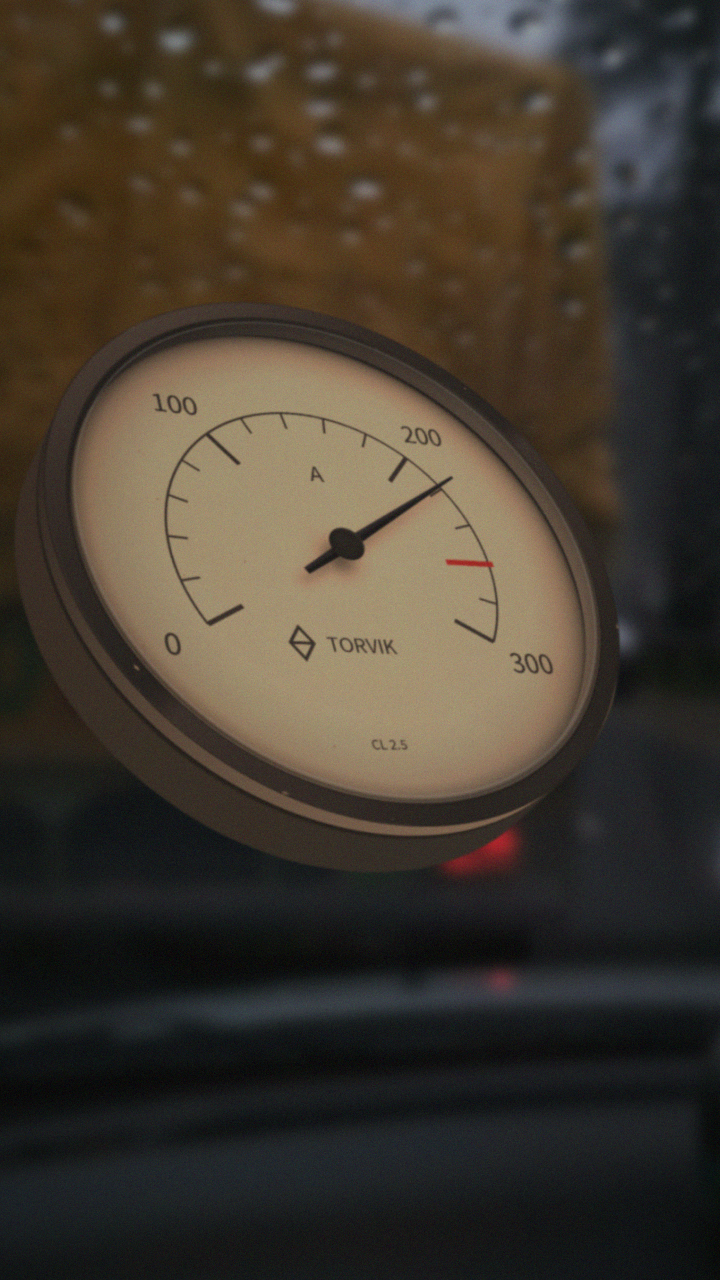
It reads **220** A
